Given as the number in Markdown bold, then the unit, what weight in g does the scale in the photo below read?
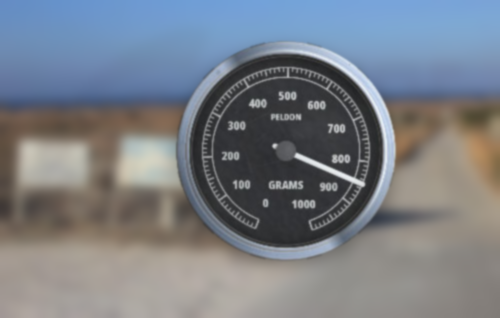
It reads **850** g
